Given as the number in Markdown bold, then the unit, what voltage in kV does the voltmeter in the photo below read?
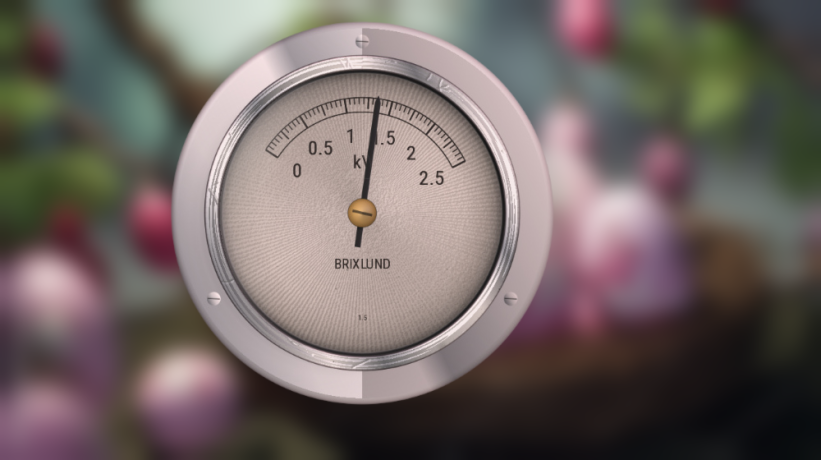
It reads **1.35** kV
